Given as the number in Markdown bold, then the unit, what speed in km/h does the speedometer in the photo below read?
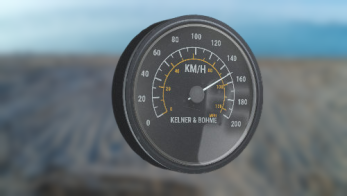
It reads **150** km/h
